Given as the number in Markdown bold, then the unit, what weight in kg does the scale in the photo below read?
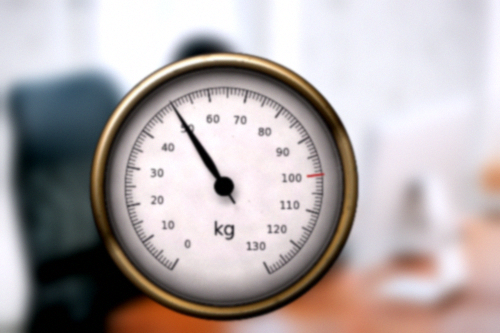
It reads **50** kg
